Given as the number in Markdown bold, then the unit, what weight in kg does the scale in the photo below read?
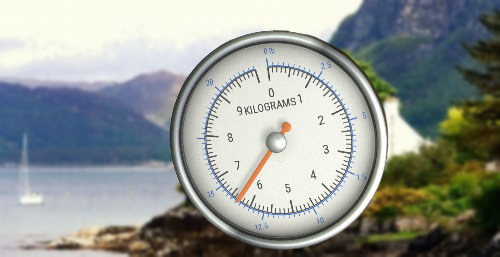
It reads **6.3** kg
